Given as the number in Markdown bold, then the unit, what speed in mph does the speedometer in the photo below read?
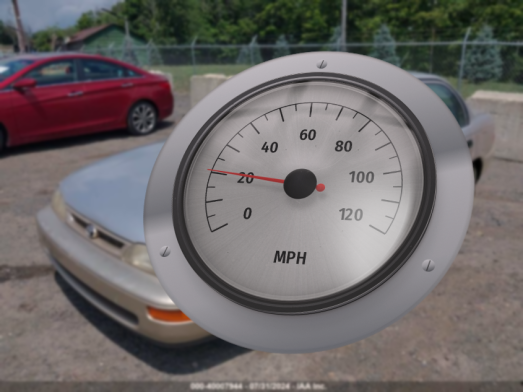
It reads **20** mph
